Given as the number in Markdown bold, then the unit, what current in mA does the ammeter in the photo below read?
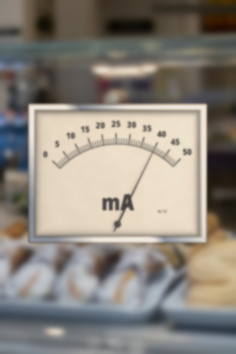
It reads **40** mA
